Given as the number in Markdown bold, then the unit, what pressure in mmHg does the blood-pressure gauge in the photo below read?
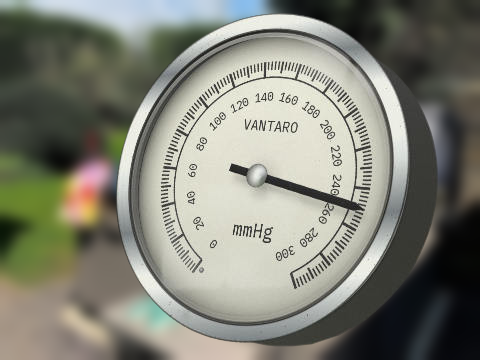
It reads **250** mmHg
